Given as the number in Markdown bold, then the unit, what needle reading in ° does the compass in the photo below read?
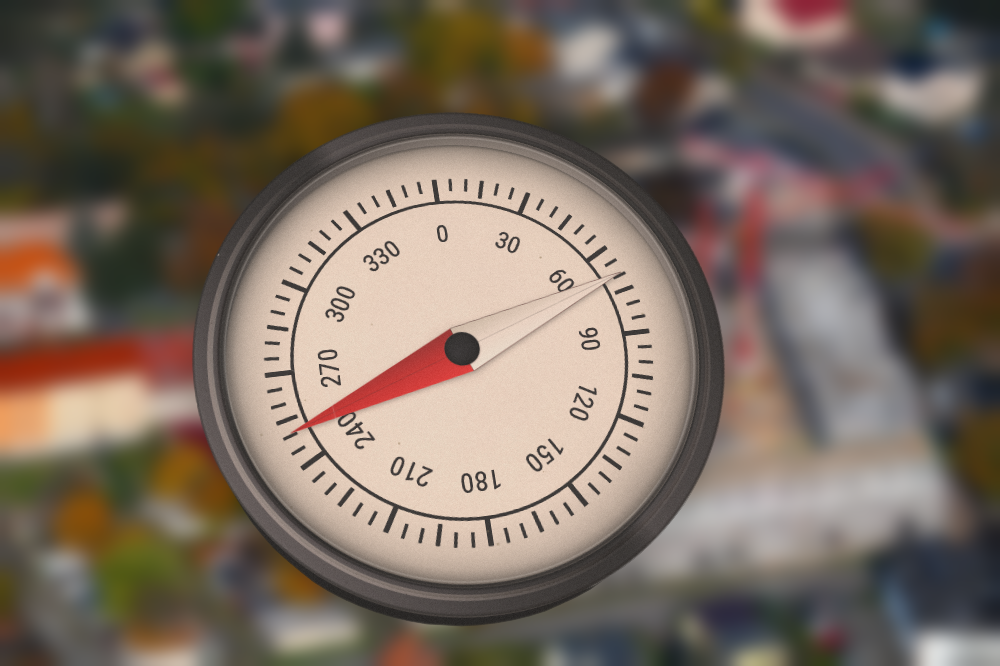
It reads **250** °
